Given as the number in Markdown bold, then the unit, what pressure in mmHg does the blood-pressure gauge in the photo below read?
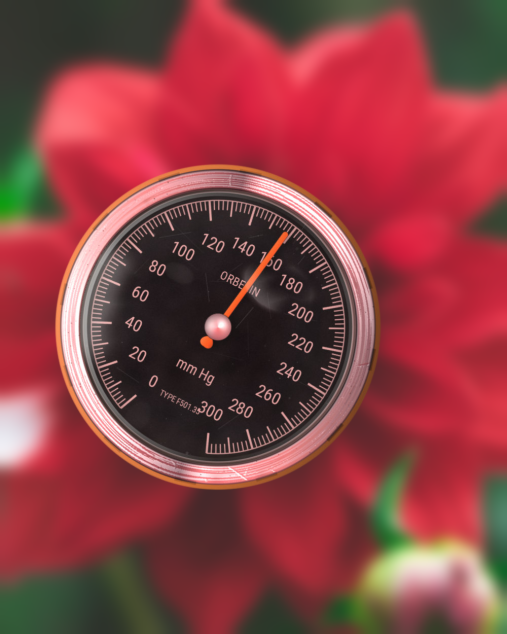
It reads **158** mmHg
